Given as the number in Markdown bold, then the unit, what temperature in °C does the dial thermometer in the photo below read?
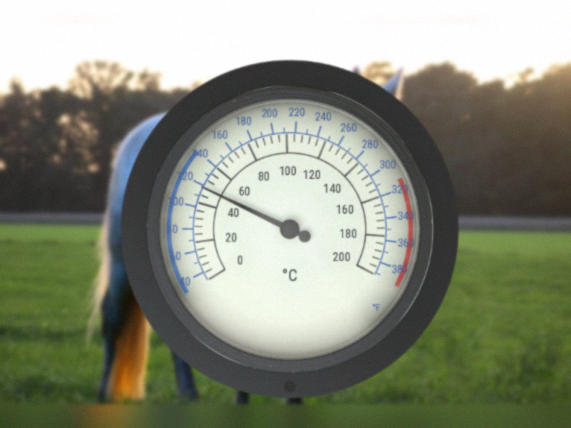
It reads **48** °C
